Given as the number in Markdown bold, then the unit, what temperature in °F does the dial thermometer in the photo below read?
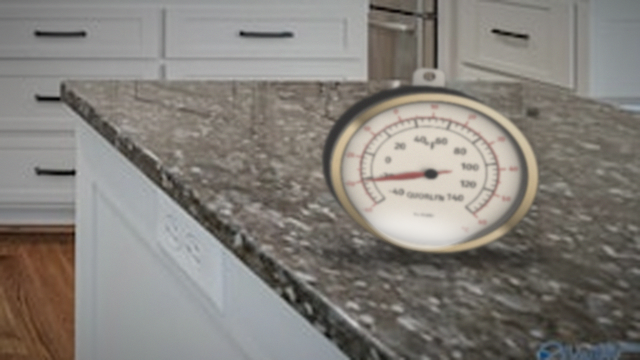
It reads **-20** °F
